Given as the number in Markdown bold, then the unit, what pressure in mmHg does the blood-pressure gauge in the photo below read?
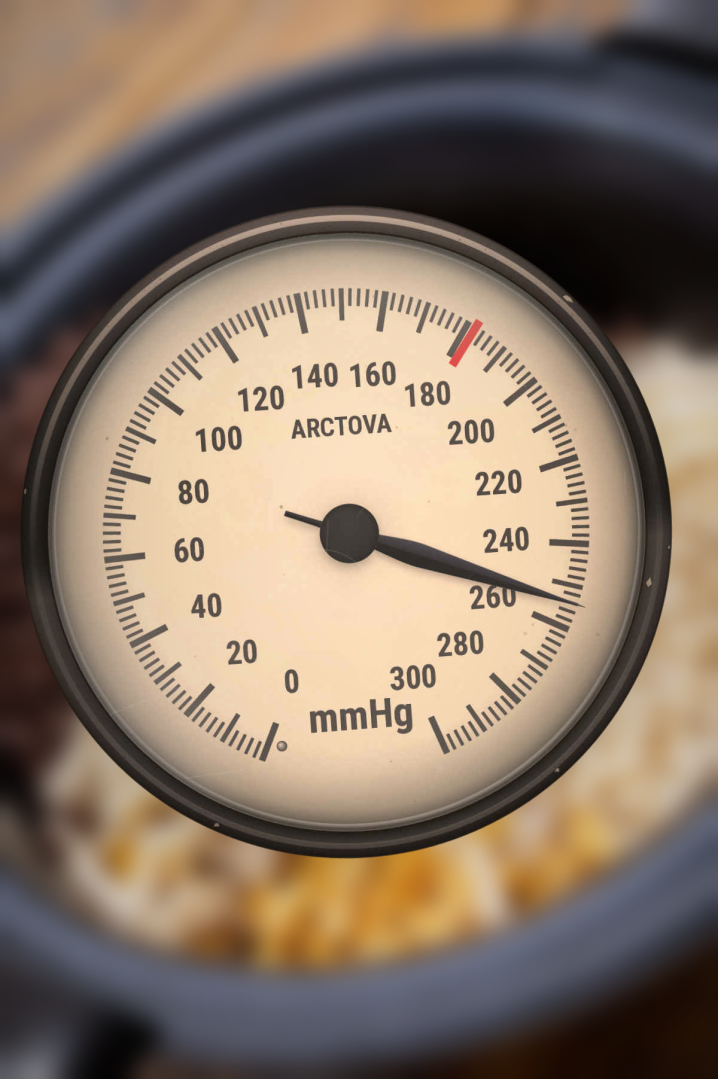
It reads **254** mmHg
